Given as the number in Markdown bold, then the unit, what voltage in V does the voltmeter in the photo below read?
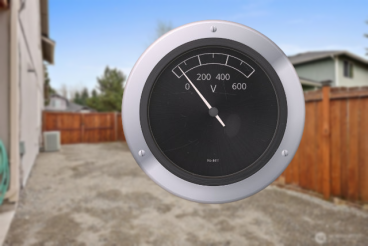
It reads **50** V
